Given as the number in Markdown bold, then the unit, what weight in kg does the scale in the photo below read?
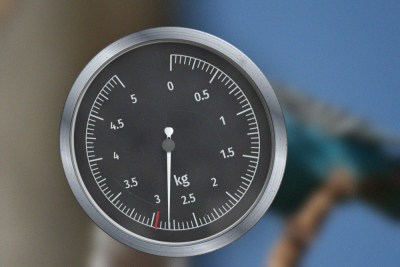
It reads **2.8** kg
